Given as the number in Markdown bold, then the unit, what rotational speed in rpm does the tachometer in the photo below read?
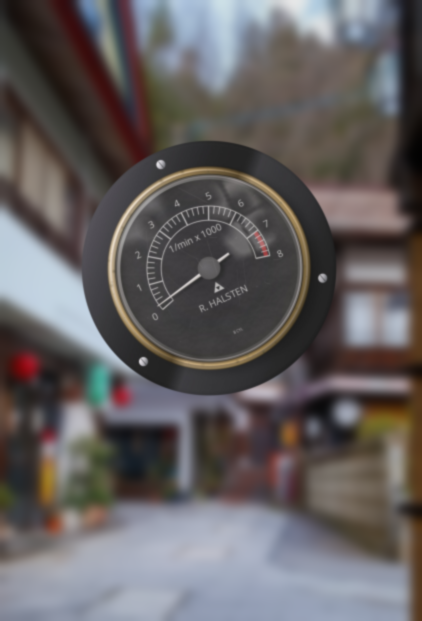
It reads **200** rpm
